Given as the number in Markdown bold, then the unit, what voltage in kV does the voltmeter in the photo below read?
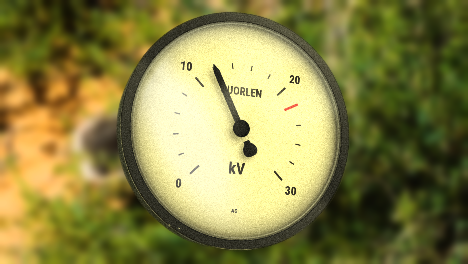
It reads **12** kV
